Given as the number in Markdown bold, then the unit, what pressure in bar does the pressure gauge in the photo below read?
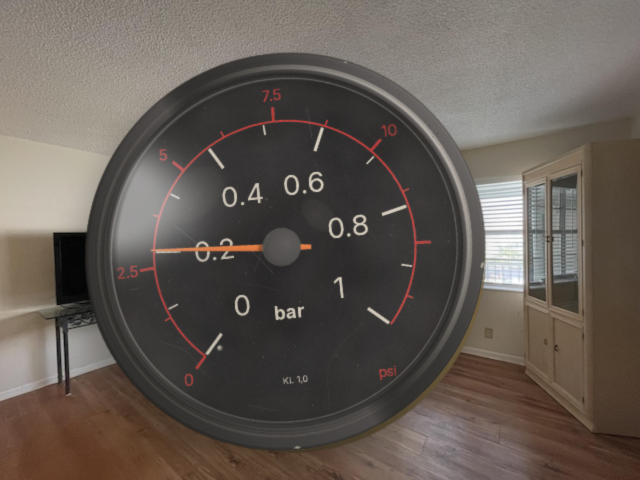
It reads **0.2** bar
